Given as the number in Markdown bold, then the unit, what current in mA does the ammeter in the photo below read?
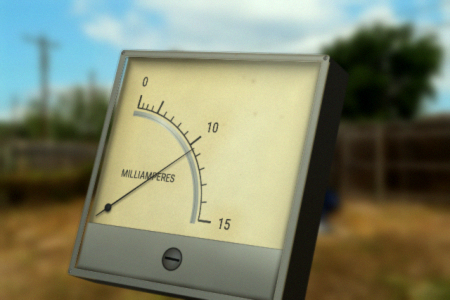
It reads **10.5** mA
